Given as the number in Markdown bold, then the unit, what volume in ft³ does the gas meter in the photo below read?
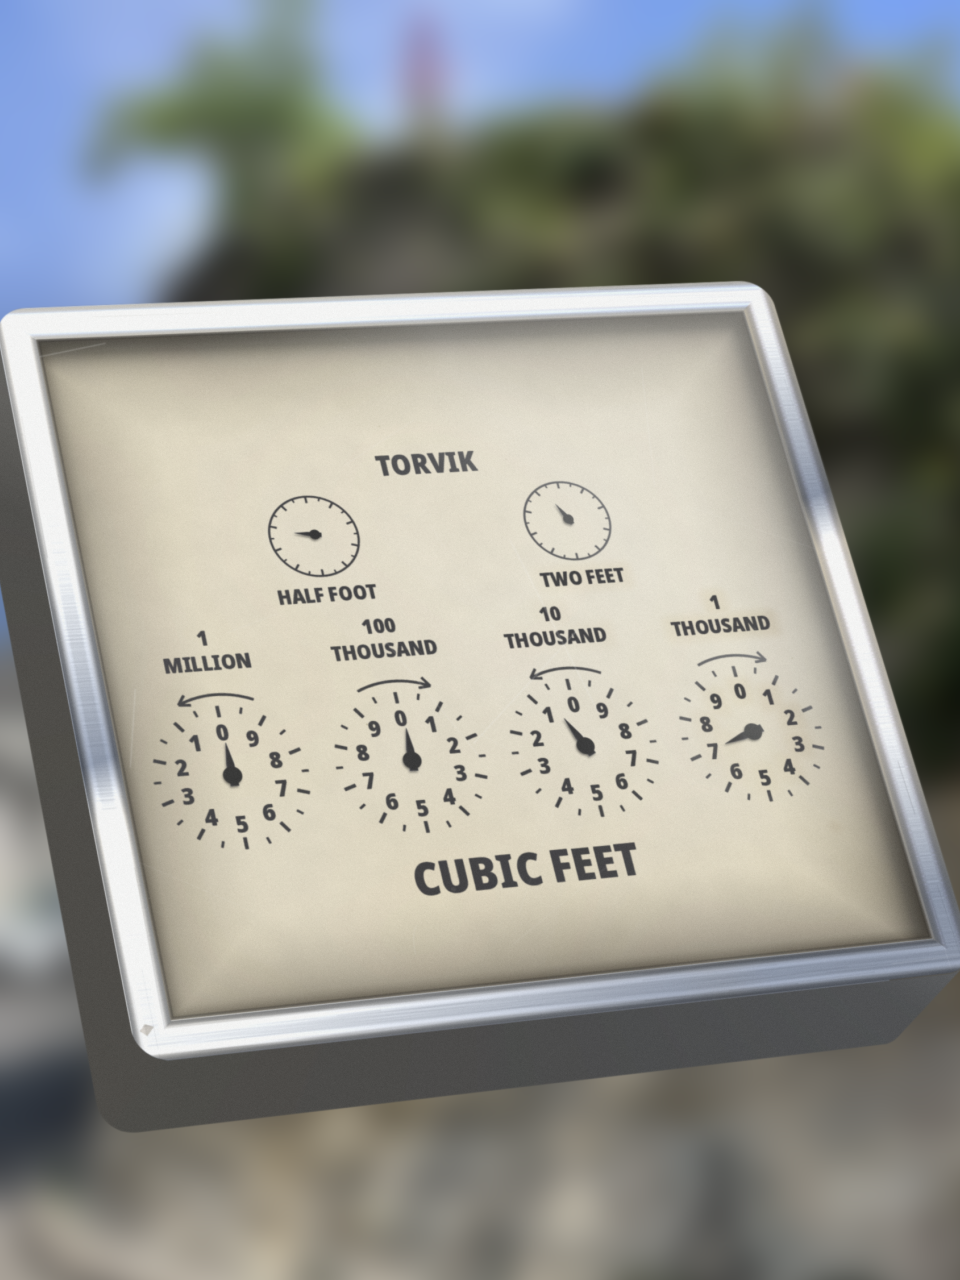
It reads **700** ft³
